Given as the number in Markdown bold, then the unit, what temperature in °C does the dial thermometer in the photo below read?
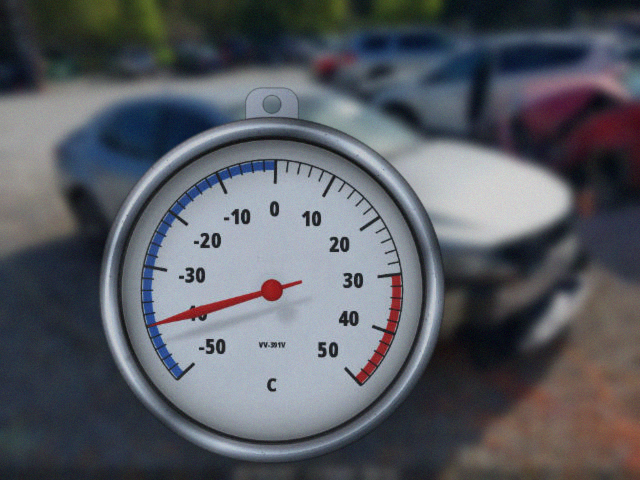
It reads **-40** °C
